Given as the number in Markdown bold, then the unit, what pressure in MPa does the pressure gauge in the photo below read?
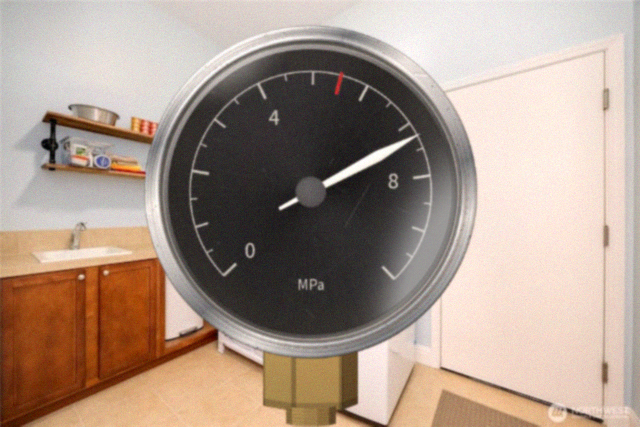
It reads **7.25** MPa
